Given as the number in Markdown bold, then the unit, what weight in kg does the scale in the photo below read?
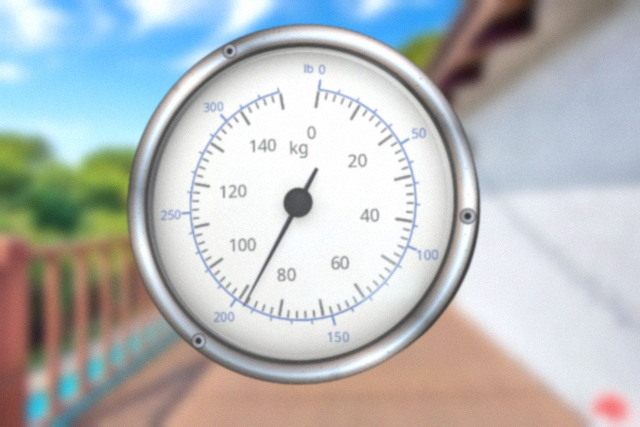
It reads **88** kg
